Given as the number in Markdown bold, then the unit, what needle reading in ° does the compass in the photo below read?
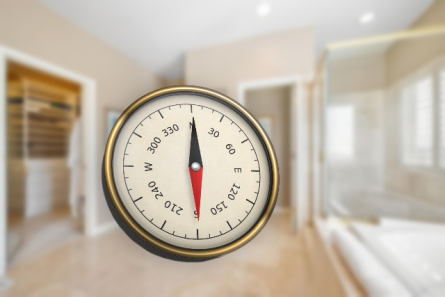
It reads **180** °
